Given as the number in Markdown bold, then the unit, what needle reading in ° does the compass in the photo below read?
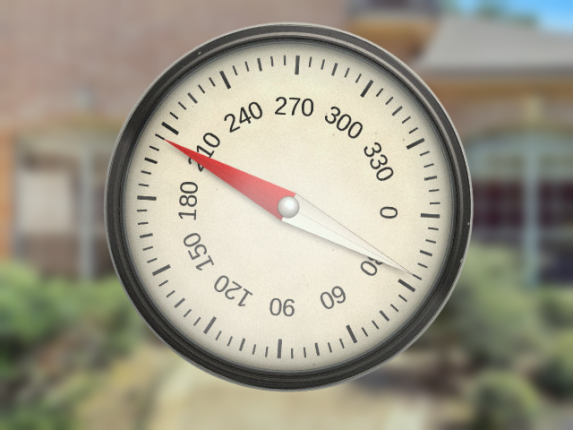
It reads **205** °
